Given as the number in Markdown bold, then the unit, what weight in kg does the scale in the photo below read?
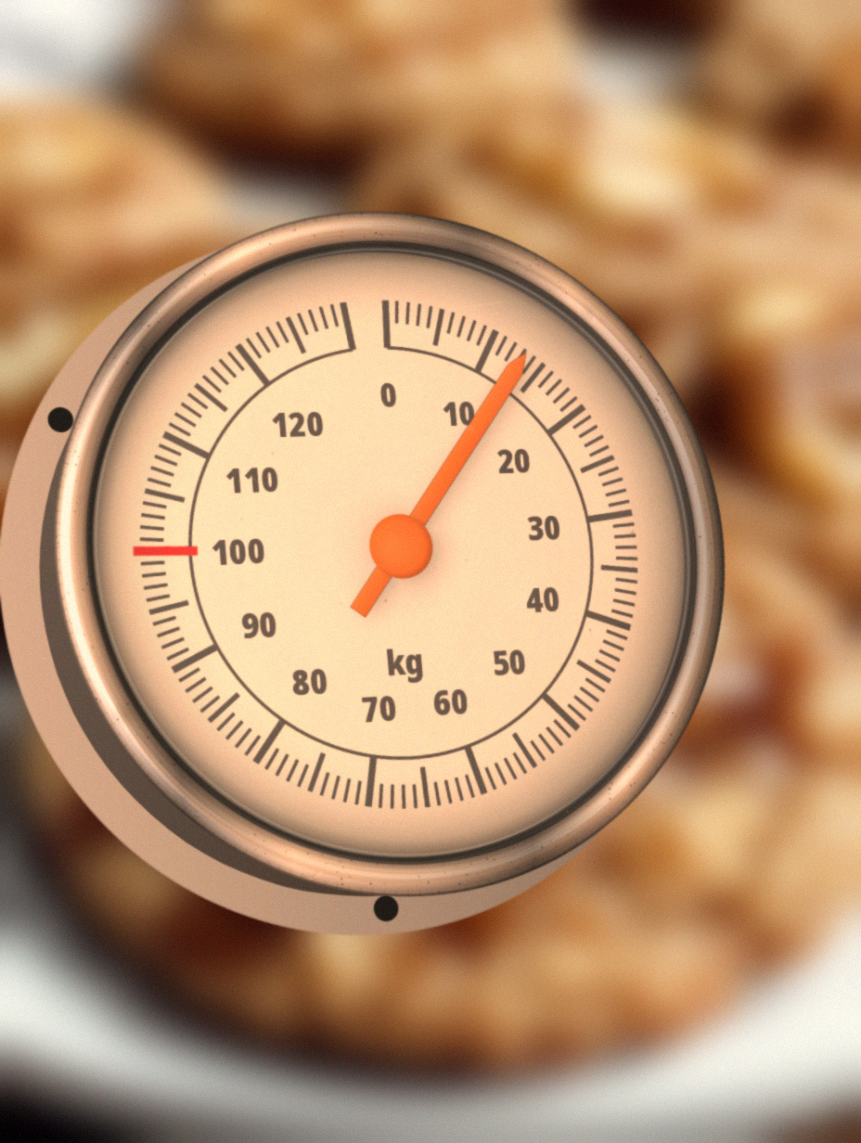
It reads **13** kg
